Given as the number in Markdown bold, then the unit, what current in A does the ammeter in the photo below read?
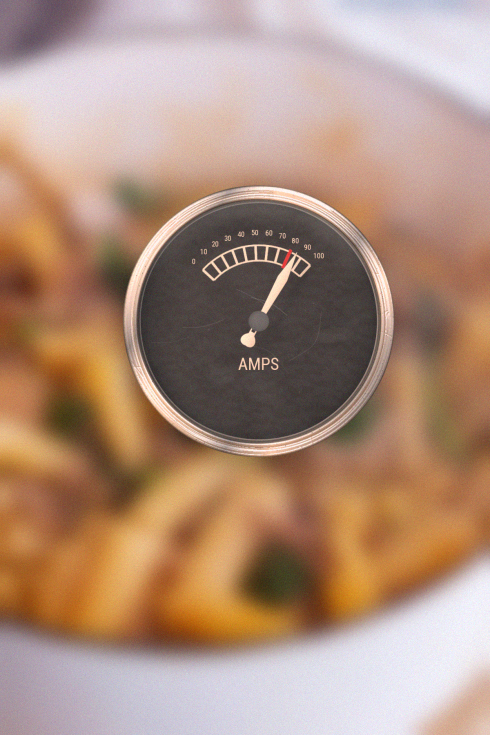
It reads **85** A
